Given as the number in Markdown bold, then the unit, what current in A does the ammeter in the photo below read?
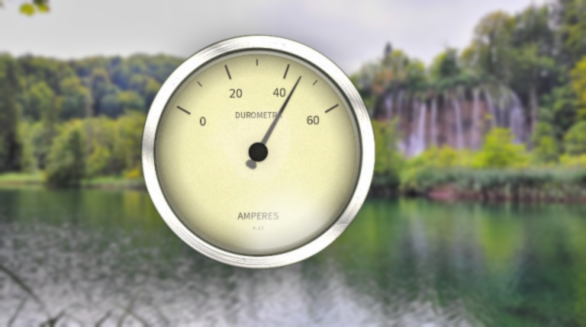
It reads **45** A
